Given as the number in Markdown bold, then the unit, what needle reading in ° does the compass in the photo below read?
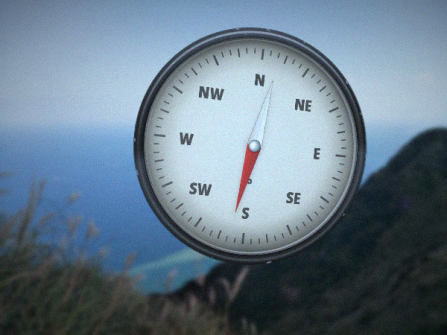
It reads **190** °
